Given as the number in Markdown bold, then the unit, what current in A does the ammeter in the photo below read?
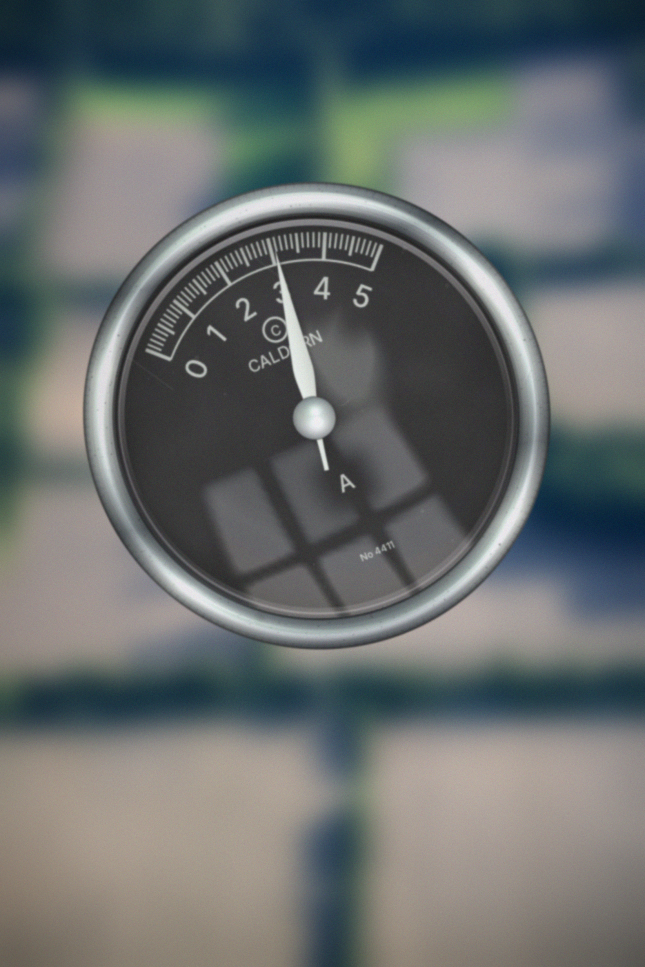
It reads **3.1** A
